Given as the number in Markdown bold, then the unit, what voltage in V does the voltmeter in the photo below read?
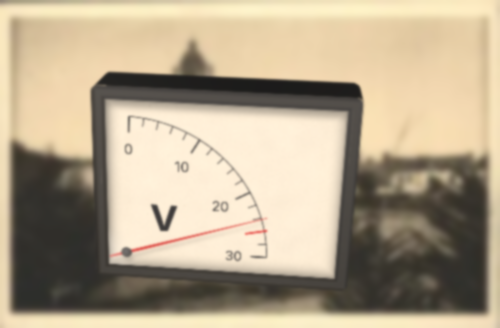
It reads **24** V
